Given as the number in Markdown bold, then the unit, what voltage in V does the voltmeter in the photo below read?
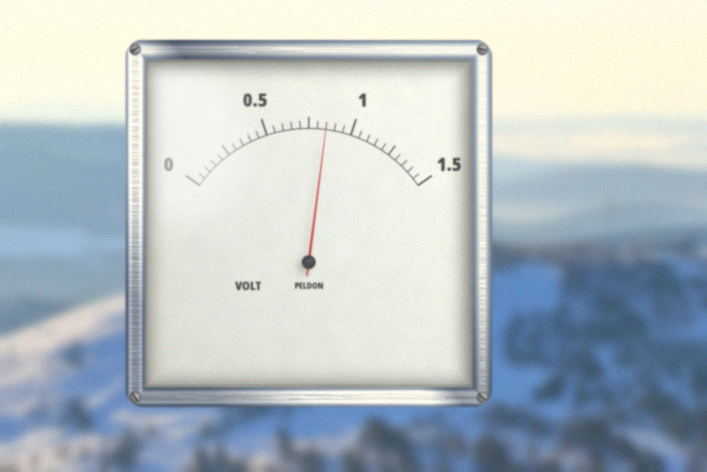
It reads **0.85** V
